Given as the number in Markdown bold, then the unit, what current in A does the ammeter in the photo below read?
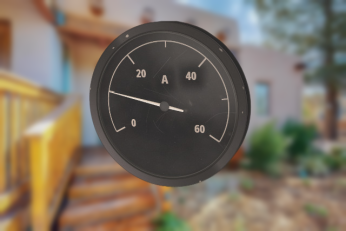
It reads **10** A
